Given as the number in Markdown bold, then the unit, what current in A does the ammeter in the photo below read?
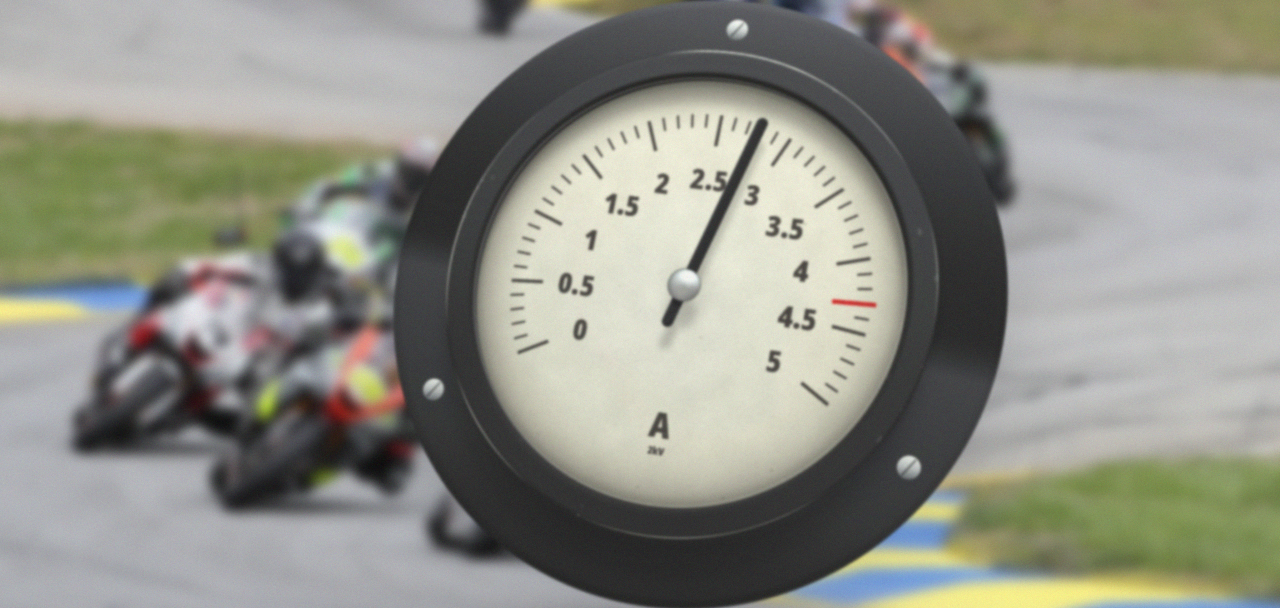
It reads **2.8** A
